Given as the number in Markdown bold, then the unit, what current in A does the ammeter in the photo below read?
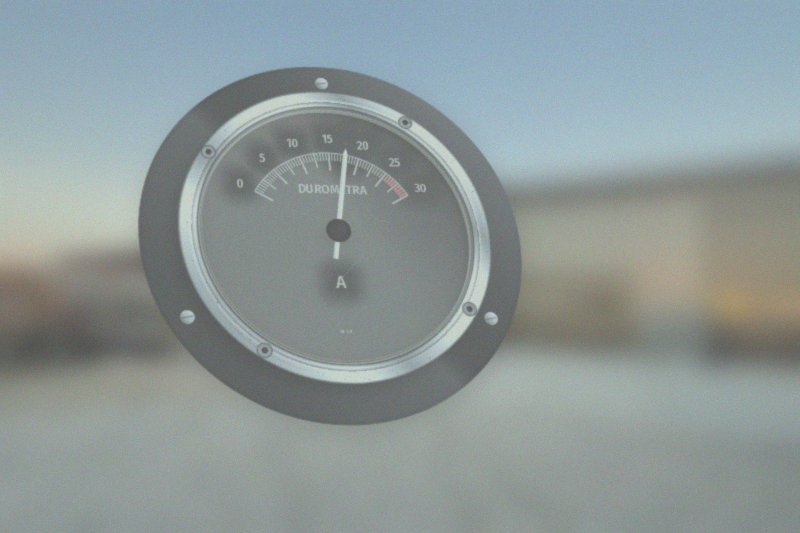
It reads **17.5** A
